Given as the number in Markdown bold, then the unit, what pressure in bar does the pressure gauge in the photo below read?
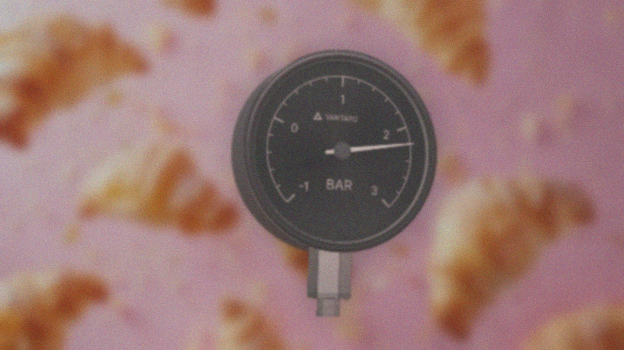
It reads **2.2** bar
